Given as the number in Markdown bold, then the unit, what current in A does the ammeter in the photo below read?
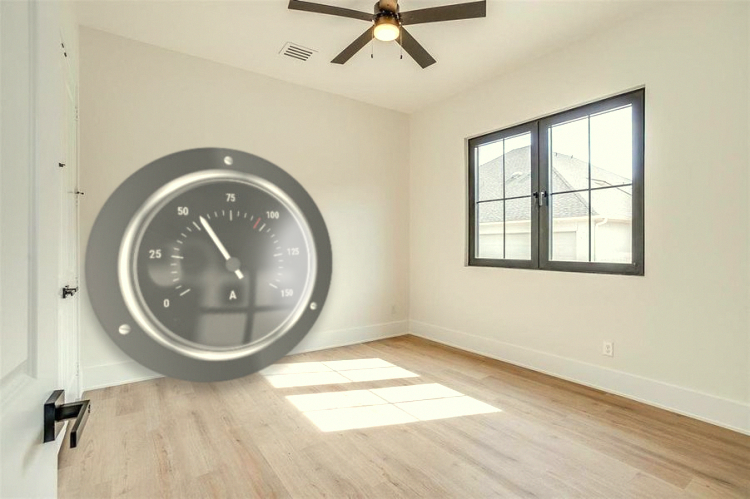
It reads **55** A
